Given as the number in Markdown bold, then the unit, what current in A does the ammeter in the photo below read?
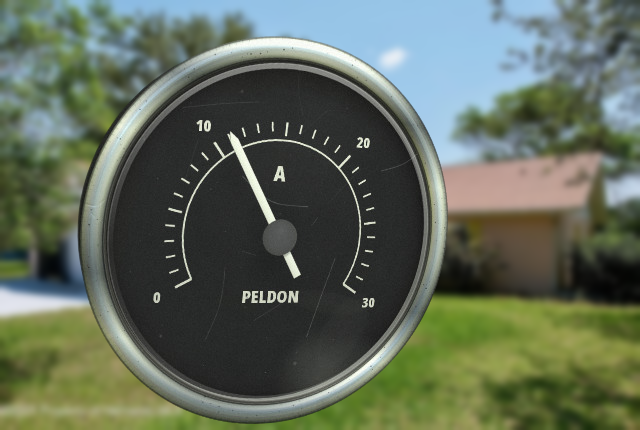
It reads **11** A
